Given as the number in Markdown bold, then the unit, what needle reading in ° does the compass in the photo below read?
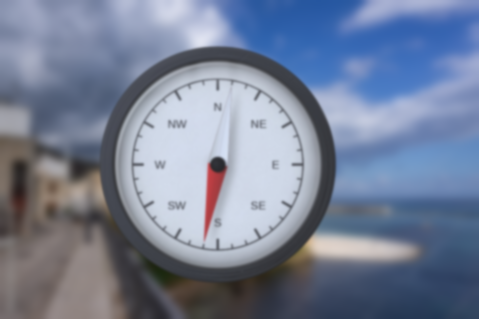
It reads **190** °
